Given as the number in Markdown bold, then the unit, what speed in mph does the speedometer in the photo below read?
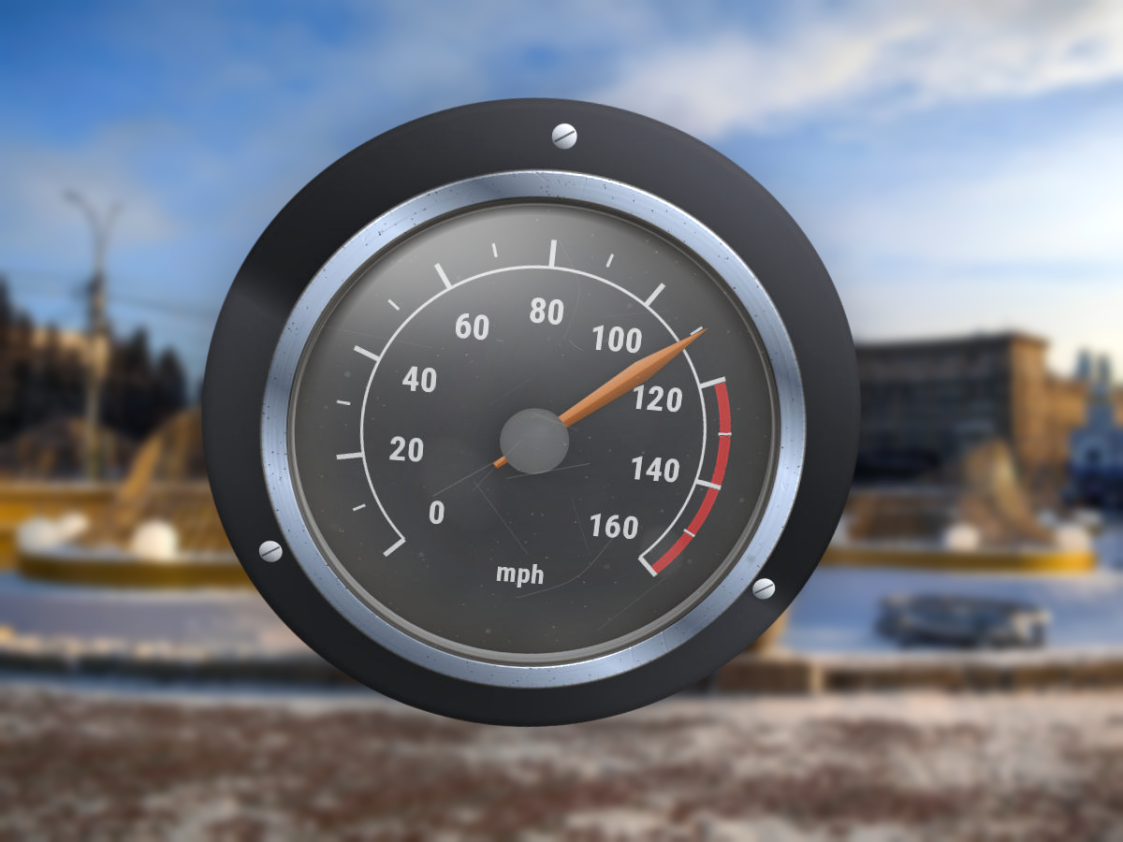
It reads **110** mph
